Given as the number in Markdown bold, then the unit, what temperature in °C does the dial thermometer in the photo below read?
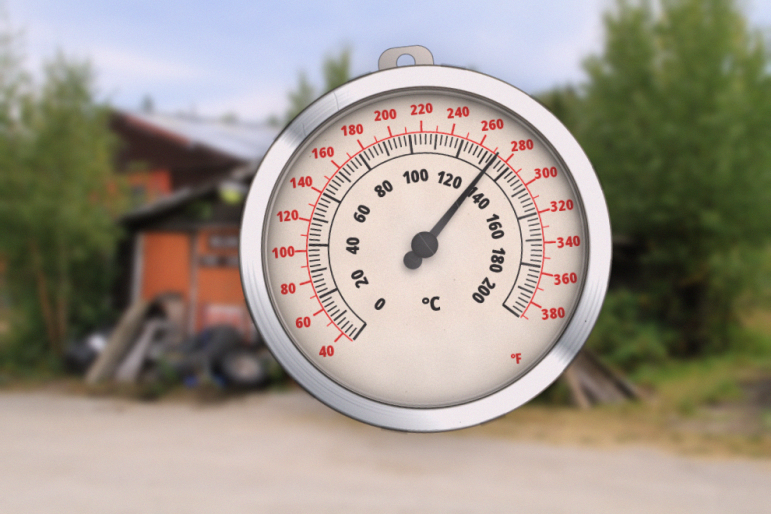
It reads **134** °C
